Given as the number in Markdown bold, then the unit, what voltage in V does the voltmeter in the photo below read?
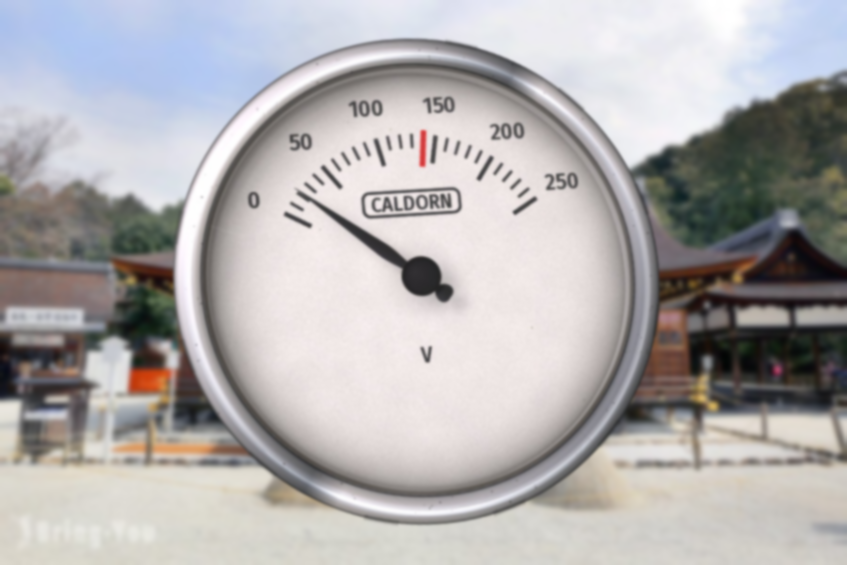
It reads **20** V
